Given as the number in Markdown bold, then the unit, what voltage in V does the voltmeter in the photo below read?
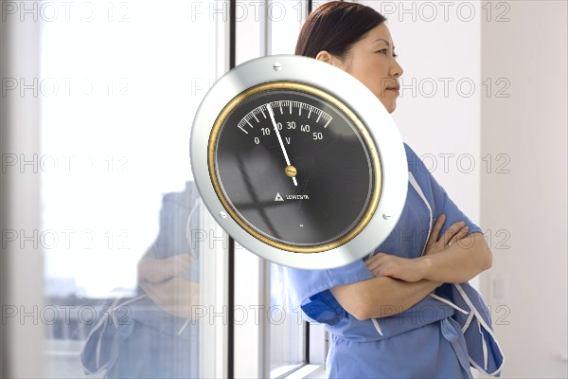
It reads **20** V
